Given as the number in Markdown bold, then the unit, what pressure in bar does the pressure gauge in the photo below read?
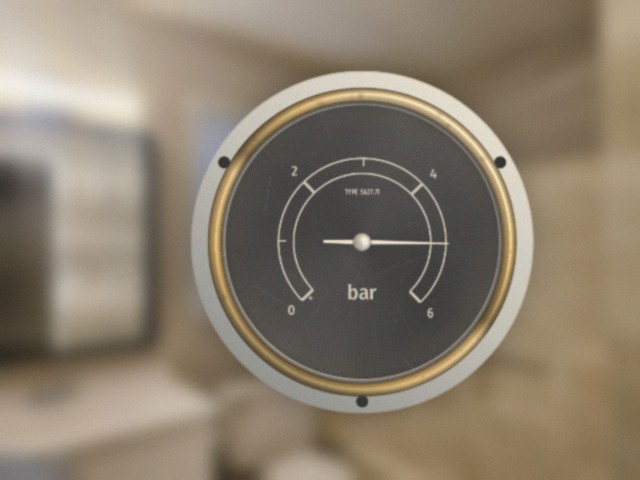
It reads **5** bar
